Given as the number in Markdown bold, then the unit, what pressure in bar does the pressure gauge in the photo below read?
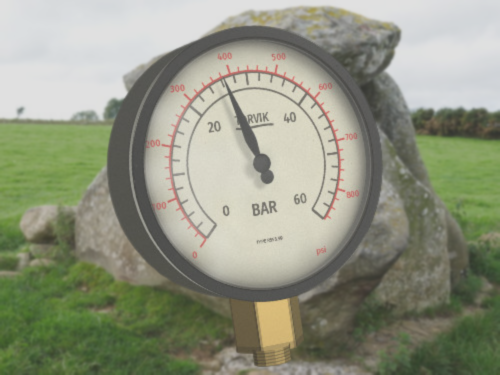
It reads **26** bar
